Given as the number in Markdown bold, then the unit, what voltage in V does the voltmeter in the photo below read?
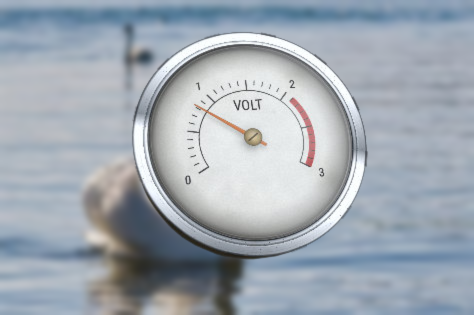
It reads **0.8** V
